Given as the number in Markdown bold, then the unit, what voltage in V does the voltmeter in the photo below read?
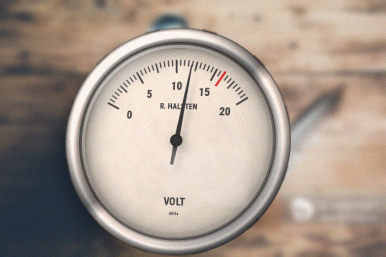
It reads **12** V
